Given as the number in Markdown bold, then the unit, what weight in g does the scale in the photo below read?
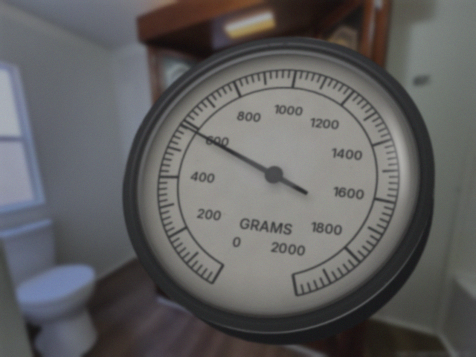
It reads **580** g
